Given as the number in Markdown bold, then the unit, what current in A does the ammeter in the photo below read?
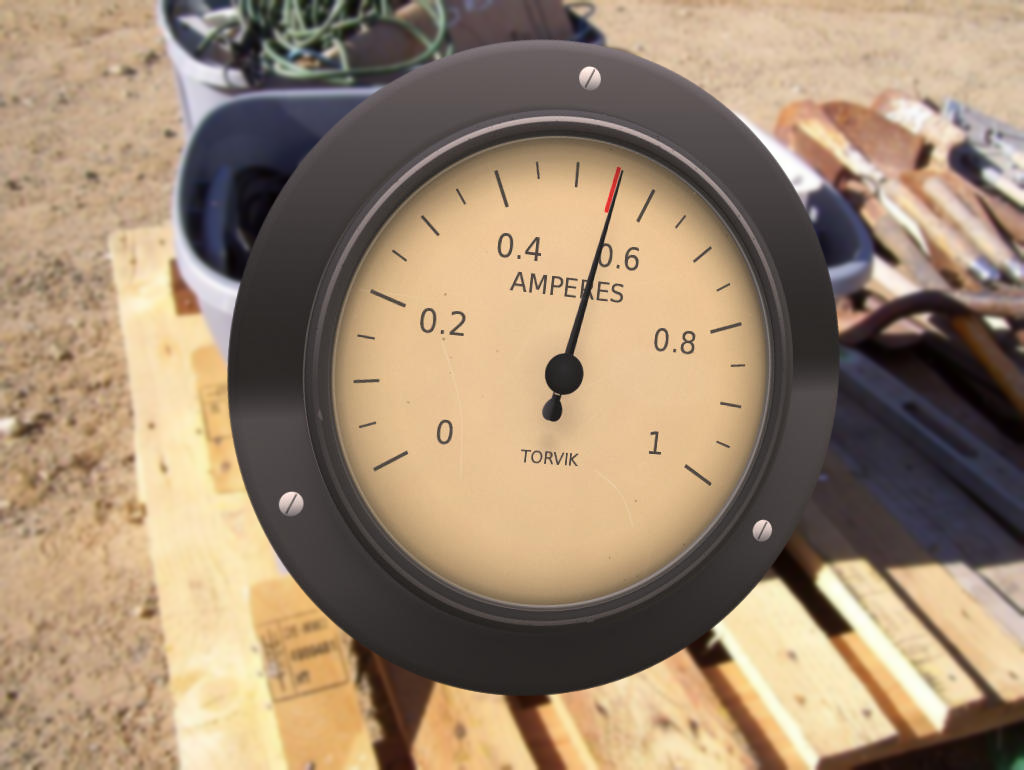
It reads **0.55** A
